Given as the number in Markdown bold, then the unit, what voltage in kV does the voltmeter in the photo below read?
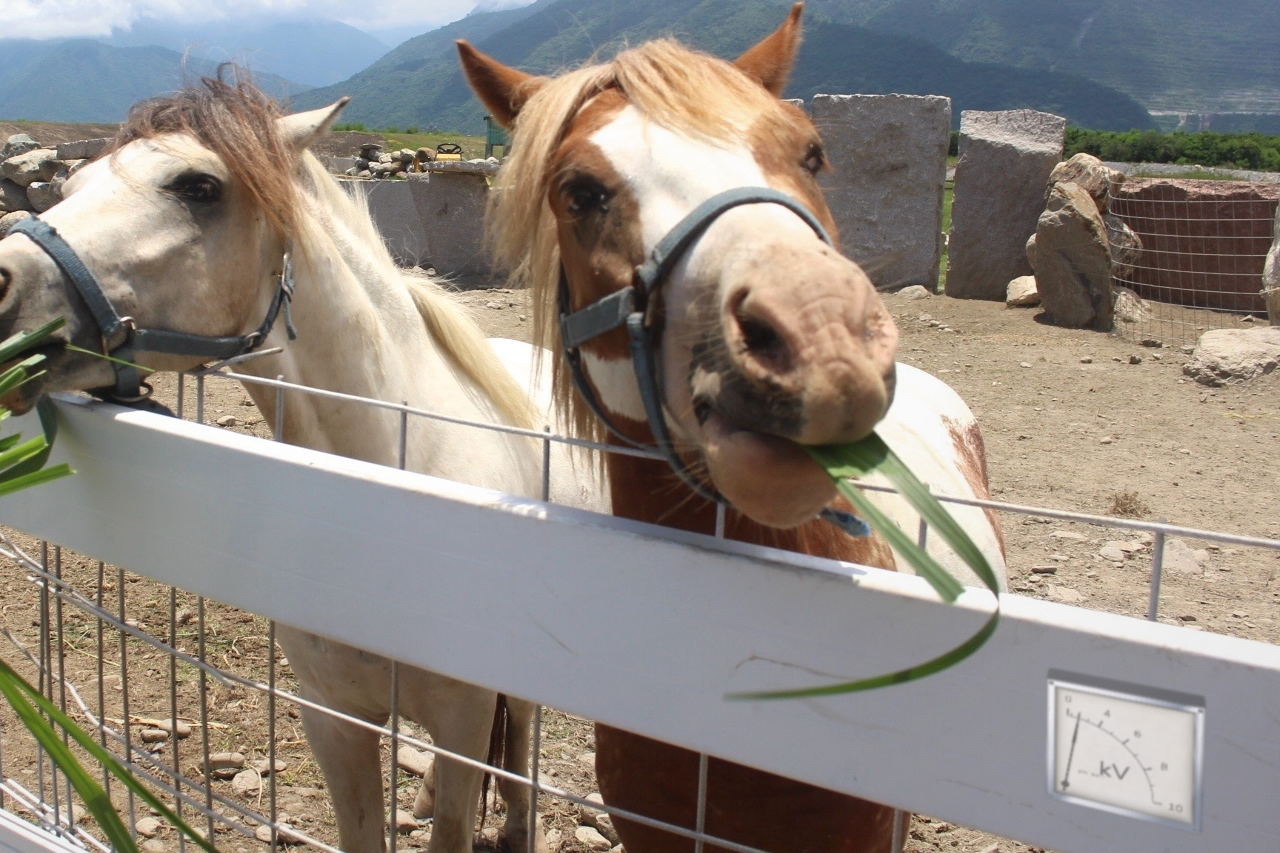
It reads **2** kV
